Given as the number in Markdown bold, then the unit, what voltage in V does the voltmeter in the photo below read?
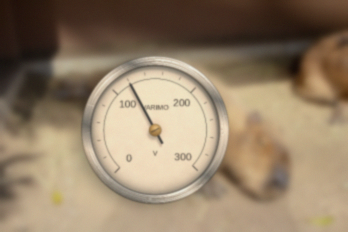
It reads **120** V
